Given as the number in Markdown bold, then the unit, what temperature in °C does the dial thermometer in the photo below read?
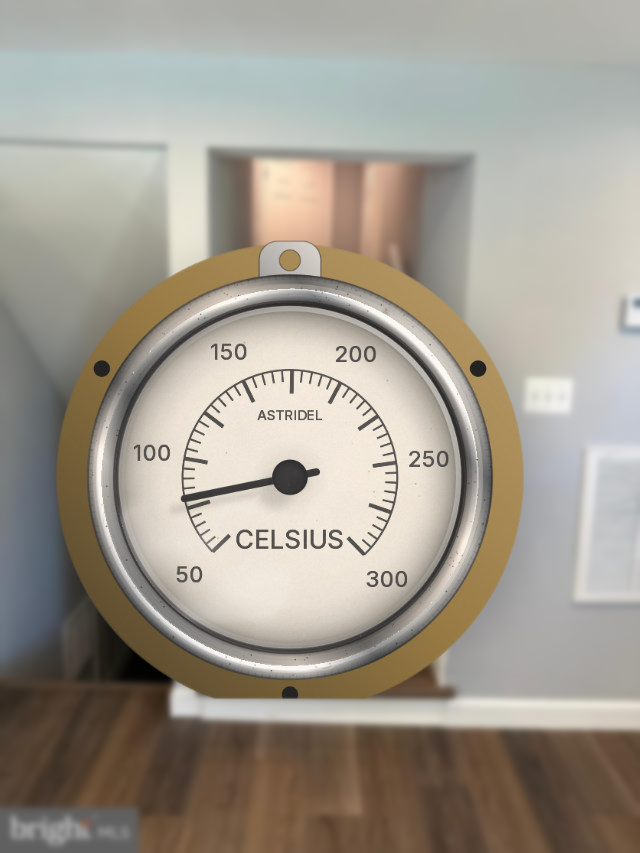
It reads **80** °C
